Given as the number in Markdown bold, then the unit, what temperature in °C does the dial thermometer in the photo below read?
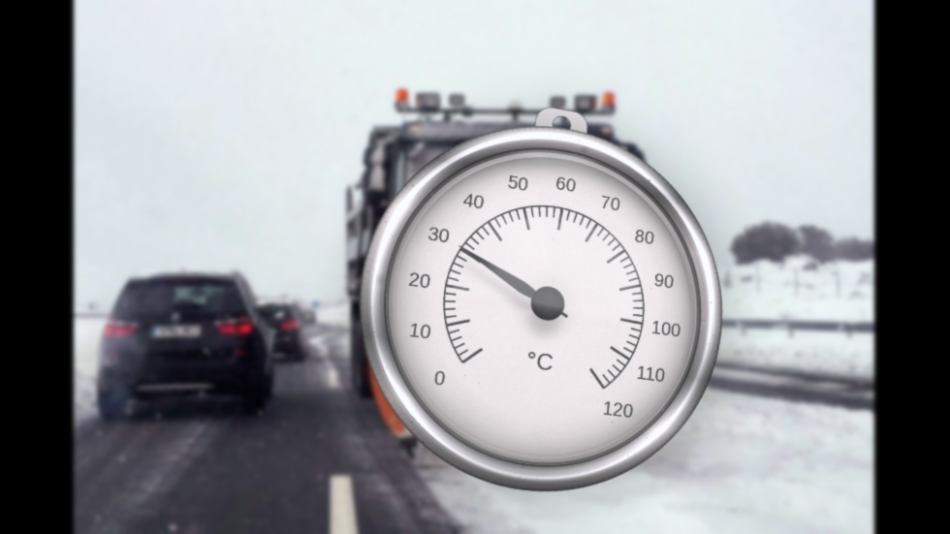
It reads **30** °C
